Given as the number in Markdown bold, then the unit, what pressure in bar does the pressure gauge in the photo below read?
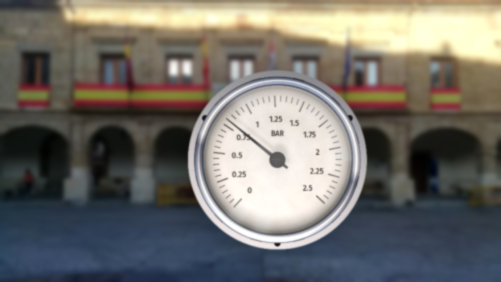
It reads **0.8** bar
